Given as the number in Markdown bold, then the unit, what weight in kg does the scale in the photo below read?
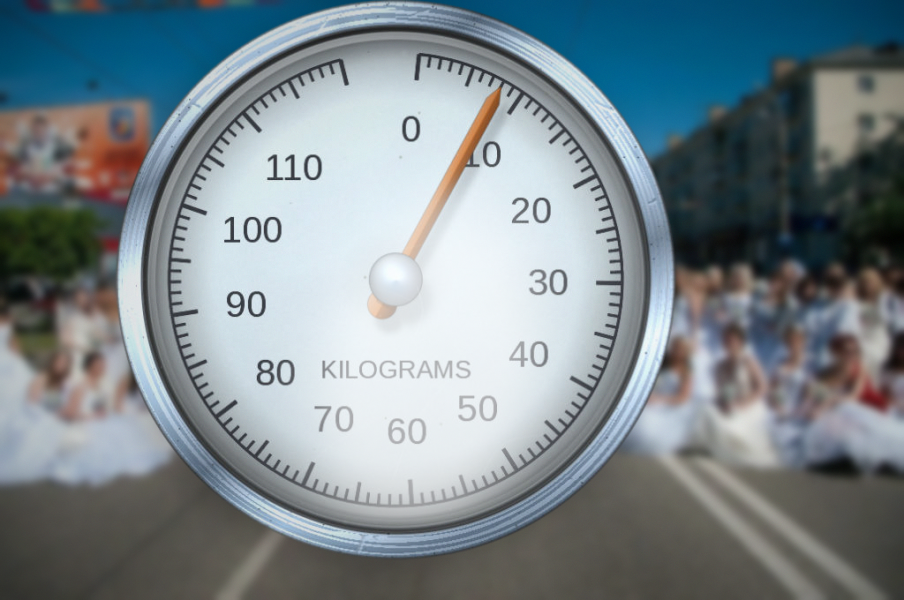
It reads **8** kg
